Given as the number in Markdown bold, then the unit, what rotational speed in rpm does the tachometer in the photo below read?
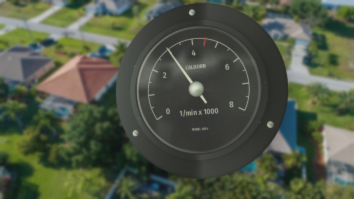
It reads **3000** rpm
